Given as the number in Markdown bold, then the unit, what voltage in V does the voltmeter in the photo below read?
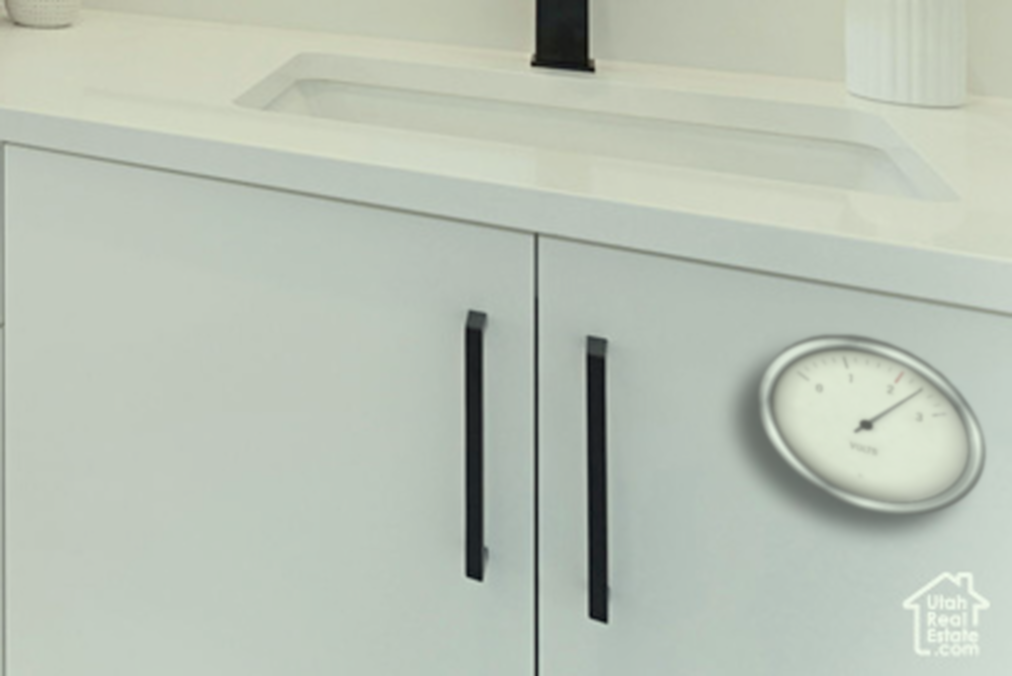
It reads **2.4** V
